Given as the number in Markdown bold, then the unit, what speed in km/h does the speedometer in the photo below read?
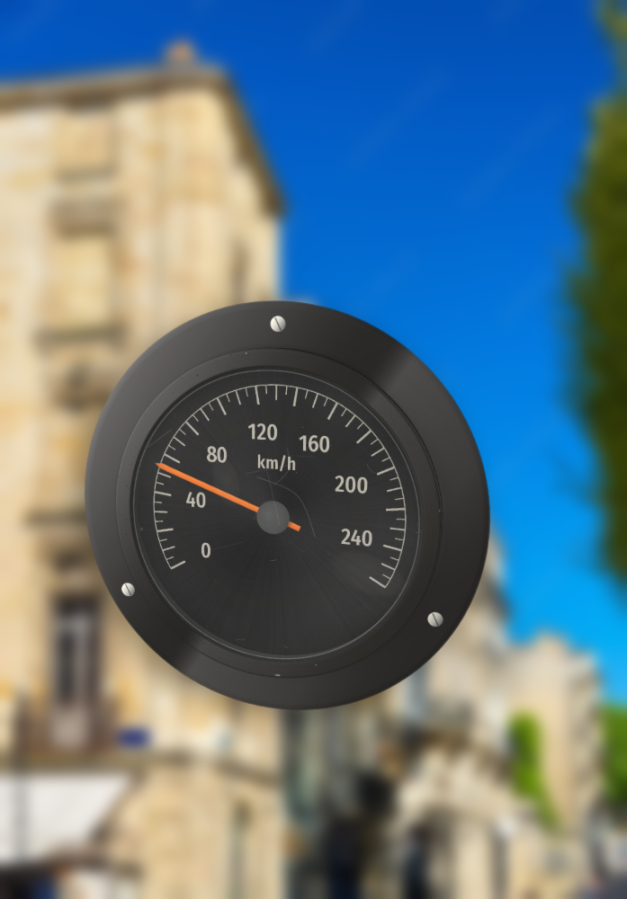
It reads **55** km/h
